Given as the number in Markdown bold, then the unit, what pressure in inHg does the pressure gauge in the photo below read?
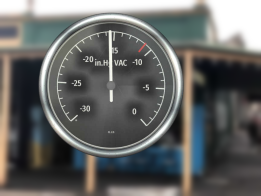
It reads **-15.5** inHg
